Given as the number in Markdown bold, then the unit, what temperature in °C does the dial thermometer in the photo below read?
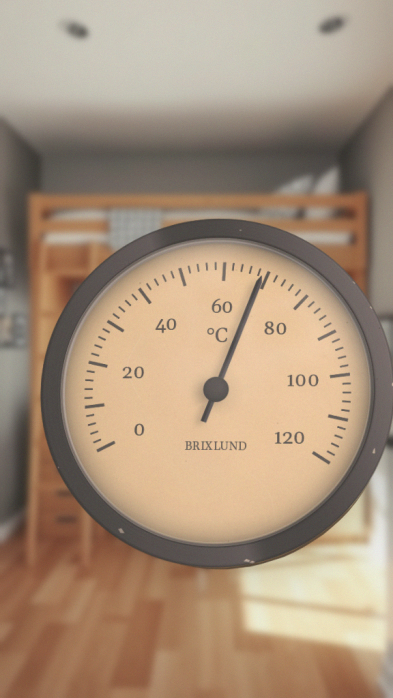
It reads **69** °C
